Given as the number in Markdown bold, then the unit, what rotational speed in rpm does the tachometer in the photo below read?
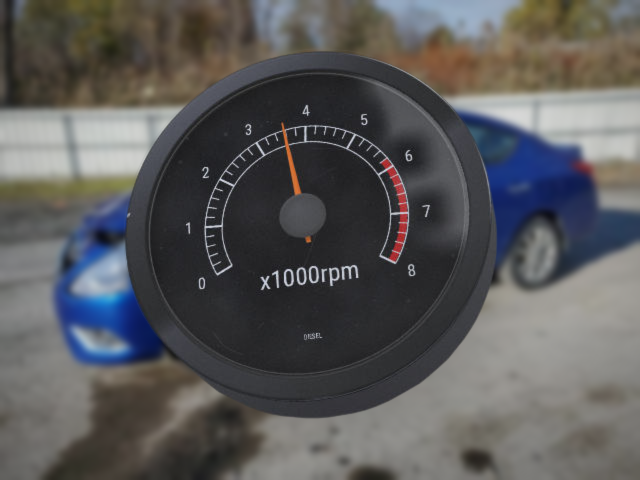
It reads **3600** rpm
